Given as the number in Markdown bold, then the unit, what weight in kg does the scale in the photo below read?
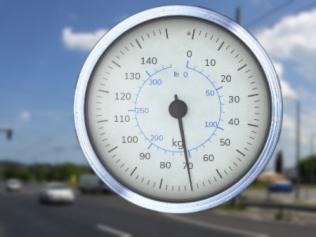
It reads **70** kg
